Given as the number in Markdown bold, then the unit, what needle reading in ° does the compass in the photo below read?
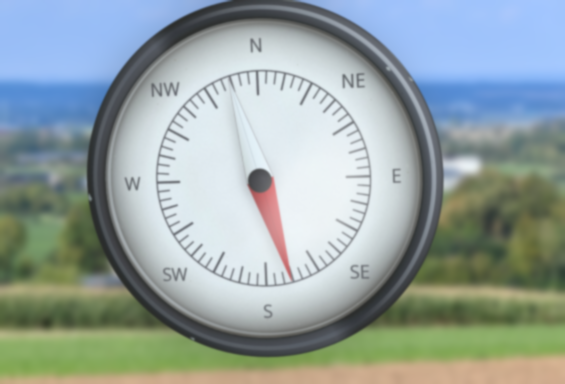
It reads **165** °
